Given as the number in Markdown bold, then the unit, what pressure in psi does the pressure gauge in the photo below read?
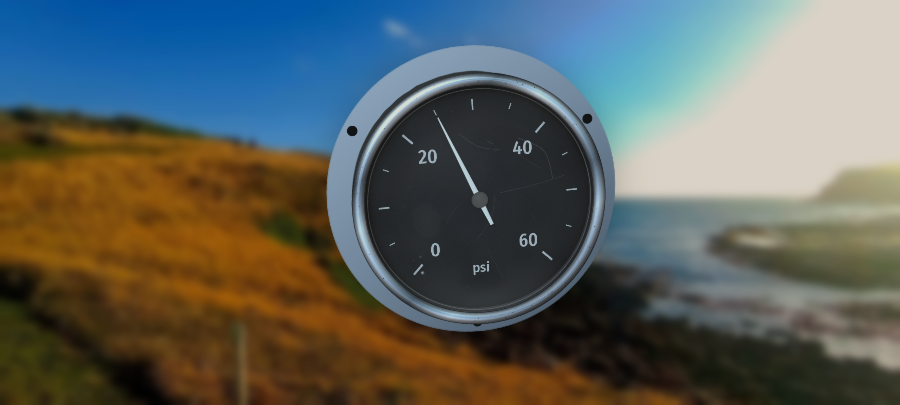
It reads **25** psi
